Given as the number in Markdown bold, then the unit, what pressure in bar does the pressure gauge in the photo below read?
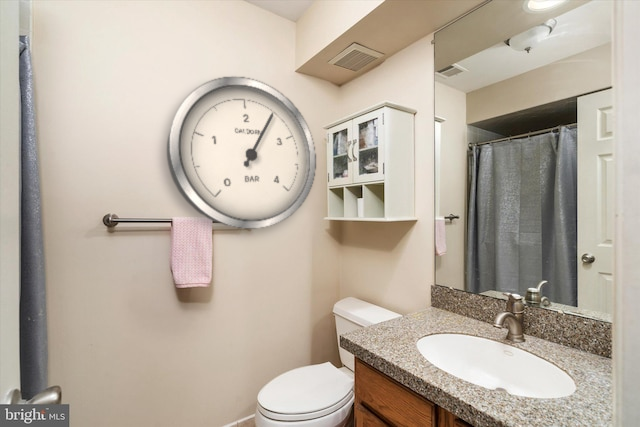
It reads **2.5** bar
